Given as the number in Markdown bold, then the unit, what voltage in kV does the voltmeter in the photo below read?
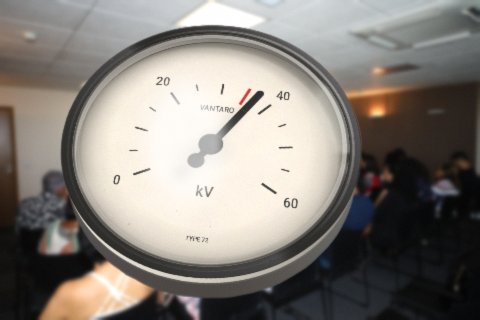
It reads **37.5** kV
